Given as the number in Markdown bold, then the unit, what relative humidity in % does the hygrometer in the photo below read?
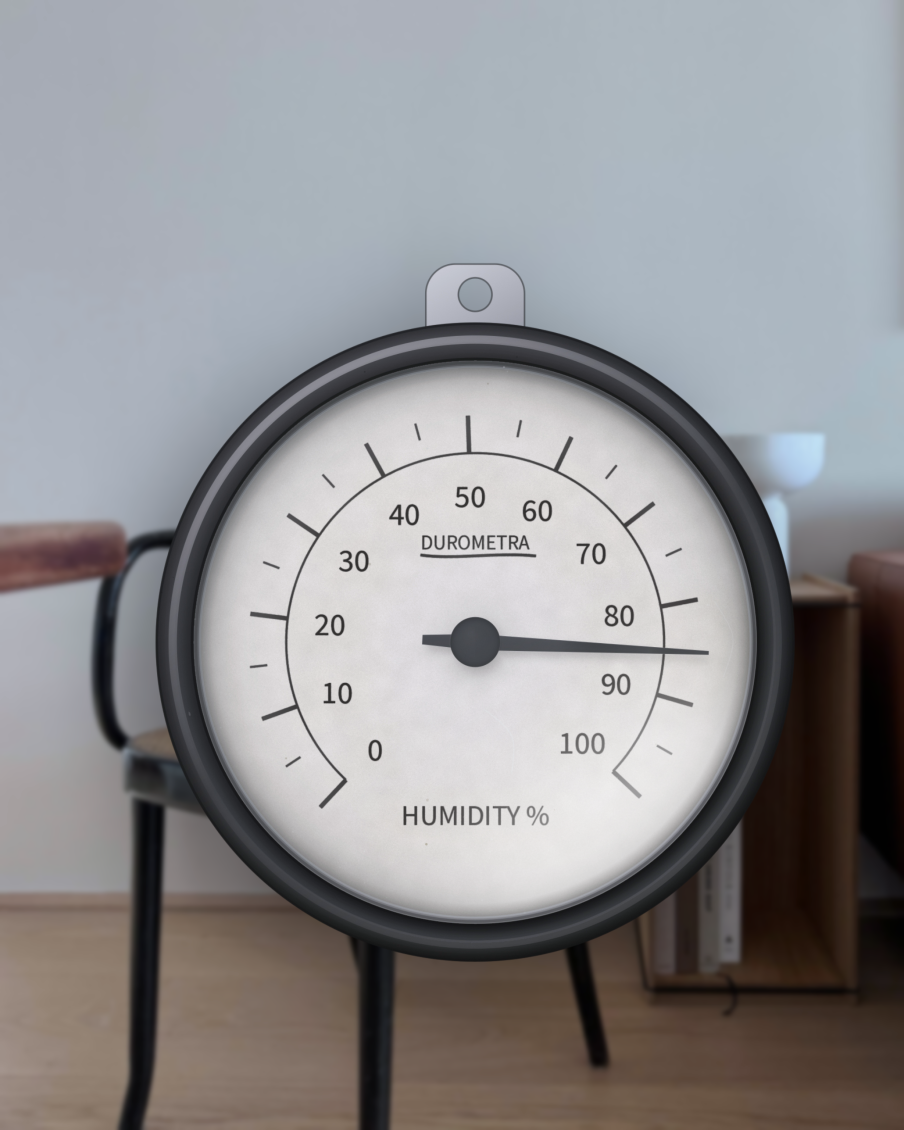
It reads **85** %
